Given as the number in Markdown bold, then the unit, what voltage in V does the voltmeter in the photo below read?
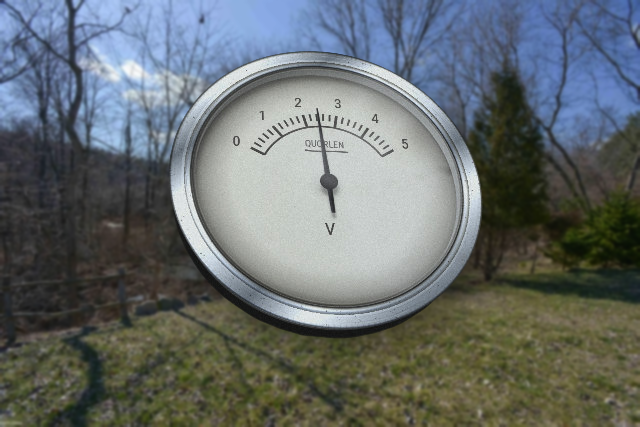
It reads **2.4** V
